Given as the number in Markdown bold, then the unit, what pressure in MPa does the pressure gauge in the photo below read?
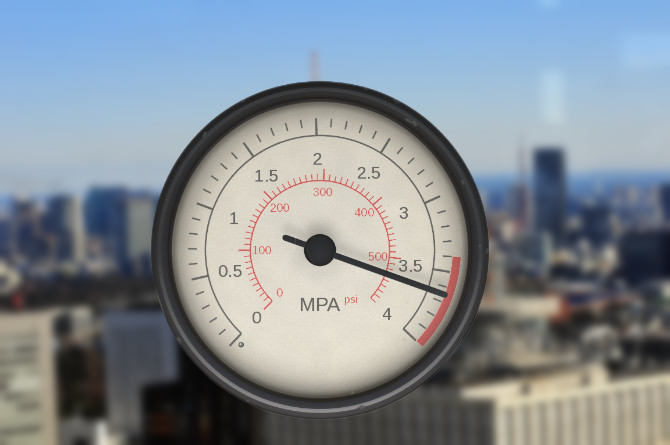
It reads **3.65** MPa
